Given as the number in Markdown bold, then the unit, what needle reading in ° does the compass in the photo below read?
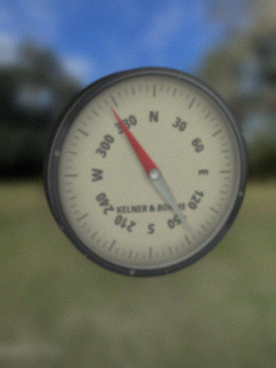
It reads **325** °
